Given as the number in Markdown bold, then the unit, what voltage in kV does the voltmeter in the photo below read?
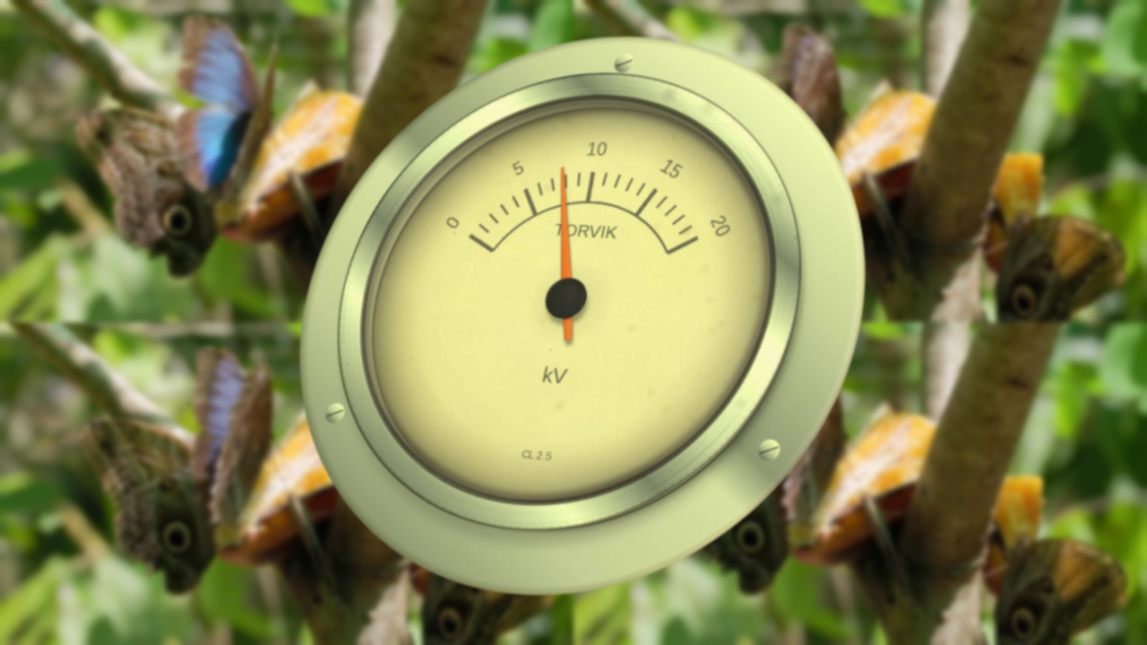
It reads **8** kV
